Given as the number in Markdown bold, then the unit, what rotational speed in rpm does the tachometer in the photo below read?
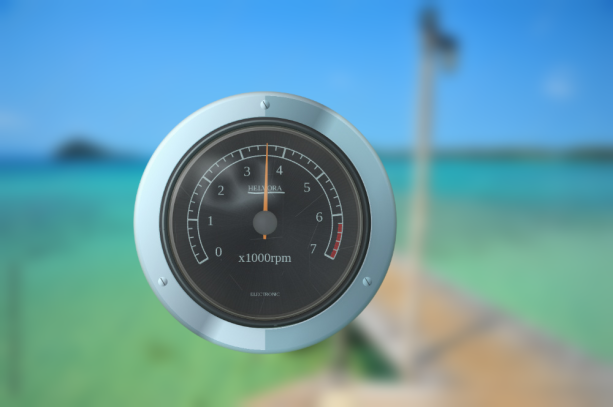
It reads **3600** rpm
